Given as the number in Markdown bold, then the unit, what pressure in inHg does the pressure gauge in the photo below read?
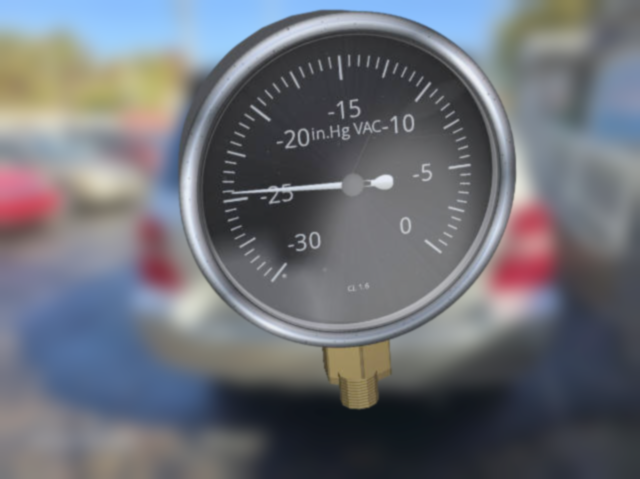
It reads **-24.5** inHg
